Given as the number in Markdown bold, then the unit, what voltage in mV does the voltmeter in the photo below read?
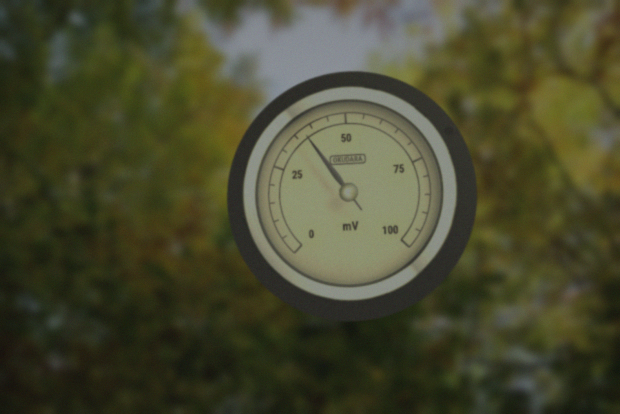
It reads **37.5** mV
